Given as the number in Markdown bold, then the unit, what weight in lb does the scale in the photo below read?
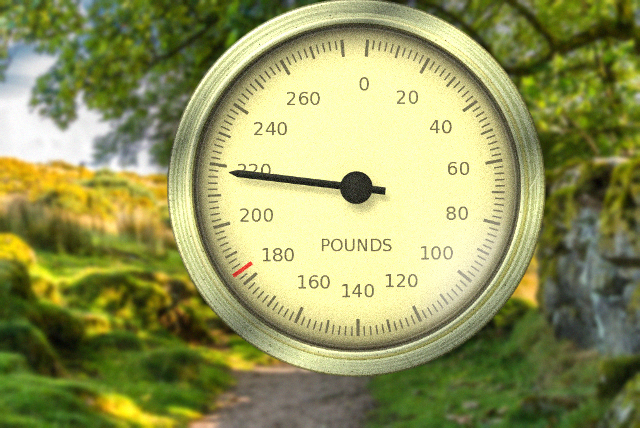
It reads **218** lb
